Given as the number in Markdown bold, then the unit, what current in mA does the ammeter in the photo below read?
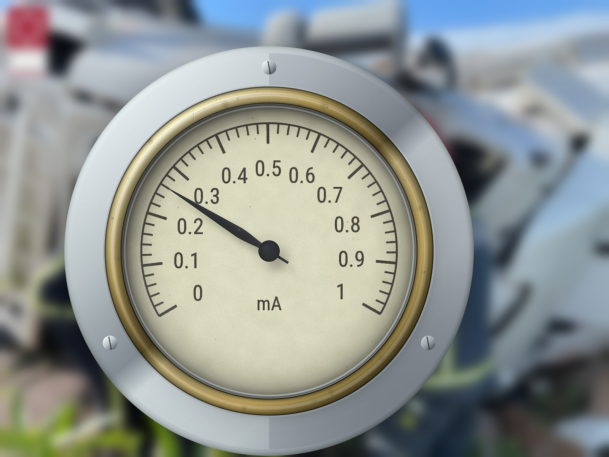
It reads **0.26** mA
